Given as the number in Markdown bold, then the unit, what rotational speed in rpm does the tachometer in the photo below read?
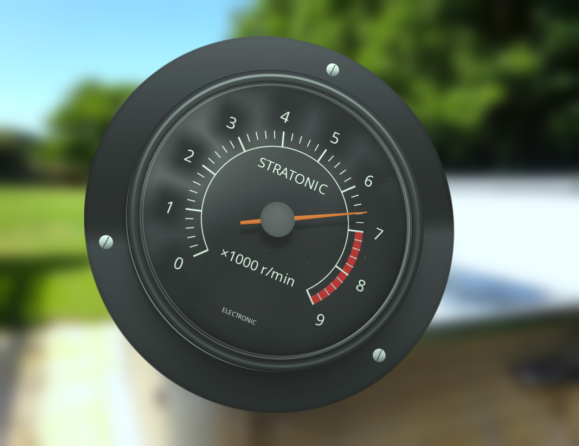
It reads **6600** rpm
